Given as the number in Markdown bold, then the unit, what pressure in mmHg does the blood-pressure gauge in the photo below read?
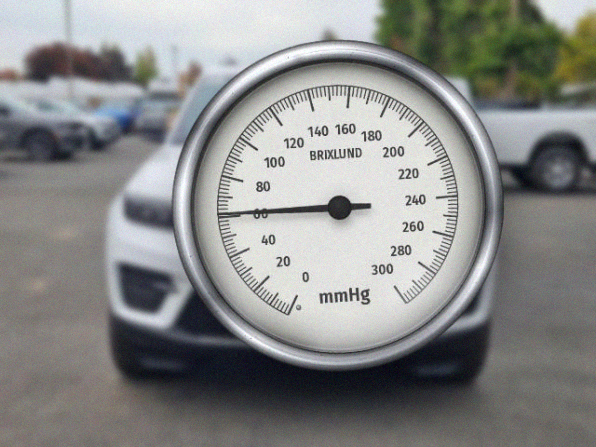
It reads **62** mmHg
